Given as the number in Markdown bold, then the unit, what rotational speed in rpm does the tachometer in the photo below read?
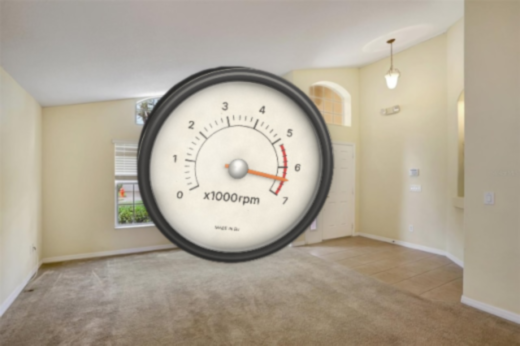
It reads **6400** rpm
